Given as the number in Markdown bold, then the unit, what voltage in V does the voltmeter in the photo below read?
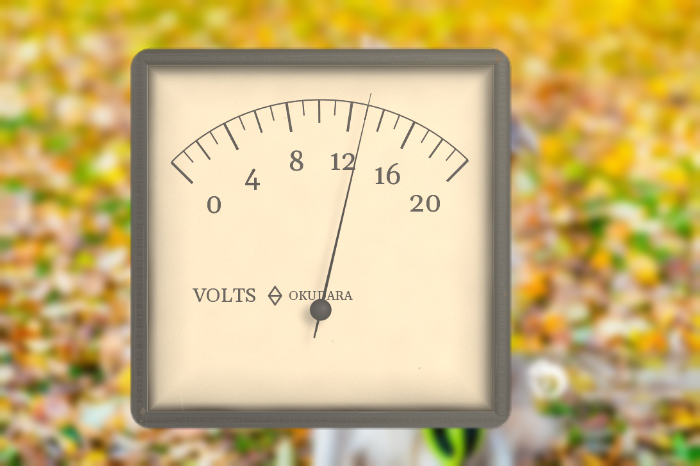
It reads **13** V
